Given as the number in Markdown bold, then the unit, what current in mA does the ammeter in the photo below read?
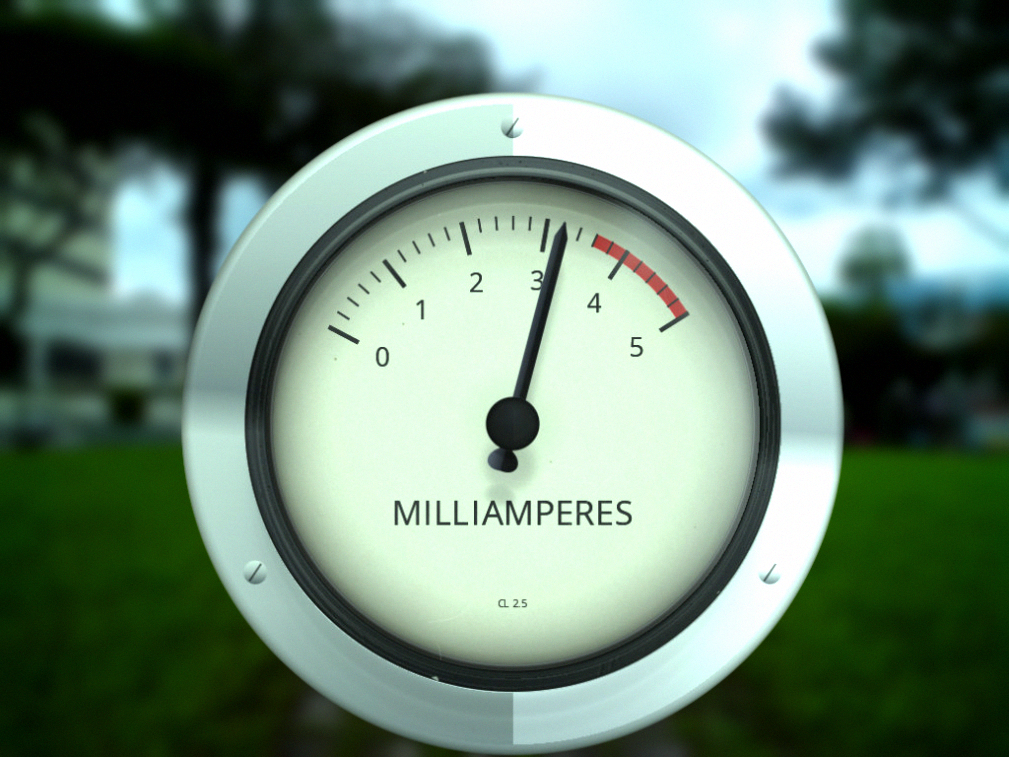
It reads **3.2** mA
